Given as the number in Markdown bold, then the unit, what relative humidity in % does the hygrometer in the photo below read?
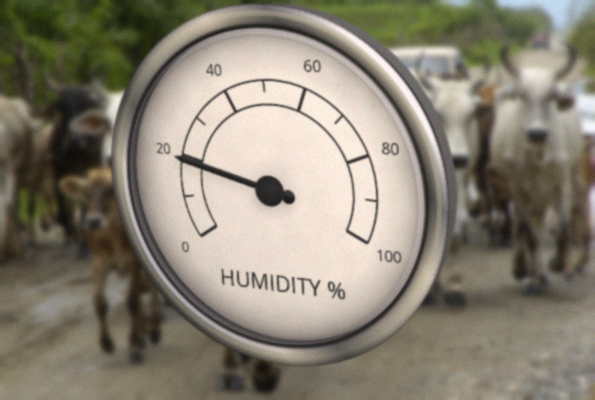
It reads **20** %
